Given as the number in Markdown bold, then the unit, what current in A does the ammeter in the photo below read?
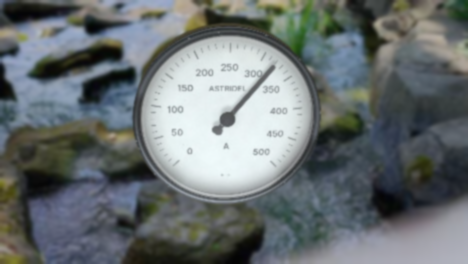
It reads **320** A
